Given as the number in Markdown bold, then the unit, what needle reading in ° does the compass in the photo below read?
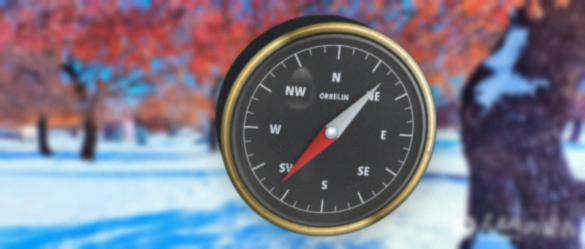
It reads **220** °
